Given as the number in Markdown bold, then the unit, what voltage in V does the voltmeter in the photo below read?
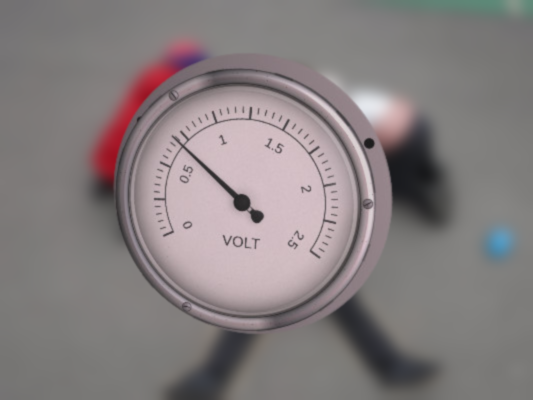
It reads **0.7** V
